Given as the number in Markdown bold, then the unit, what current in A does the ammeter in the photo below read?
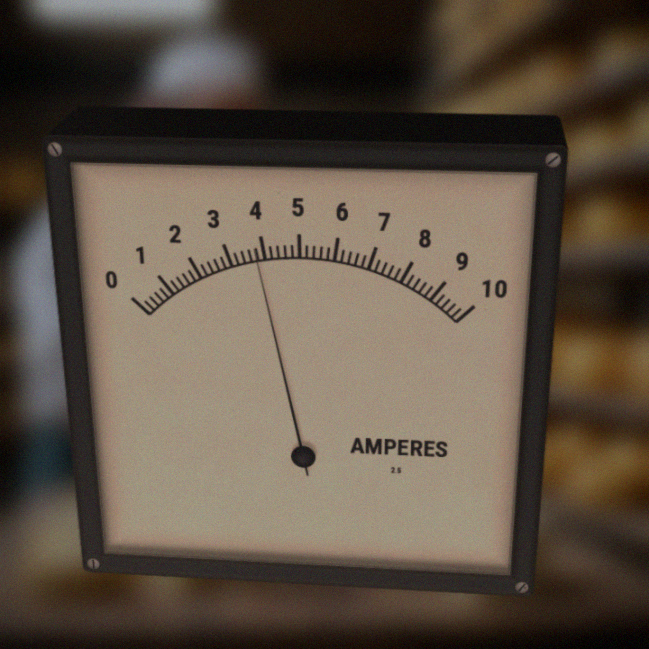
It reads **3.8** A
